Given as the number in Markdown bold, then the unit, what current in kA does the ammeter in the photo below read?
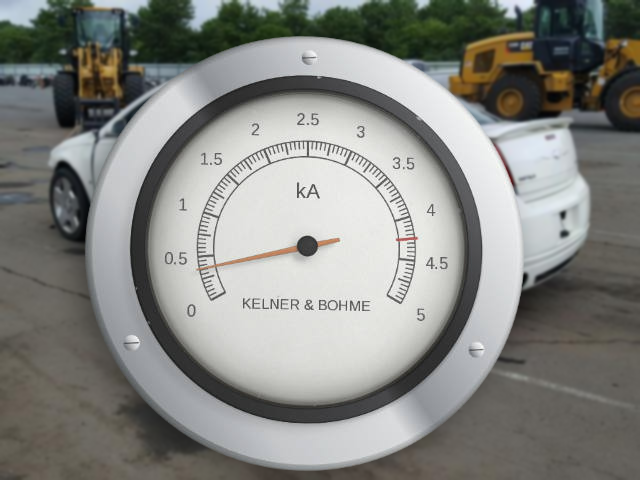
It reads **0.35** kA
